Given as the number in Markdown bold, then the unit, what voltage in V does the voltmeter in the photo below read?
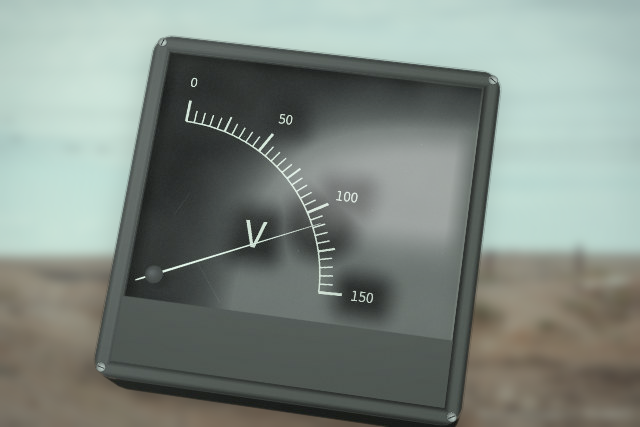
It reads **110** V
